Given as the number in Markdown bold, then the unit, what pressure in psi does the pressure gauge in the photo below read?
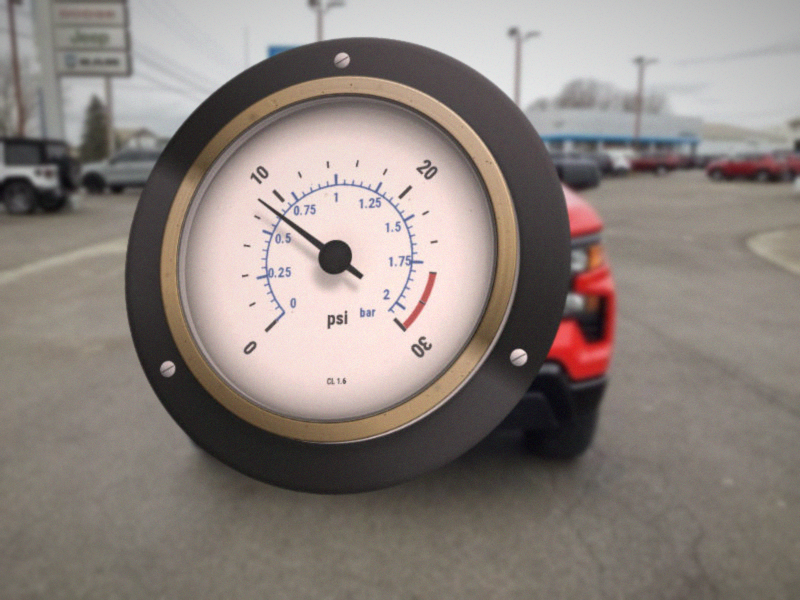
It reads **9** psi
